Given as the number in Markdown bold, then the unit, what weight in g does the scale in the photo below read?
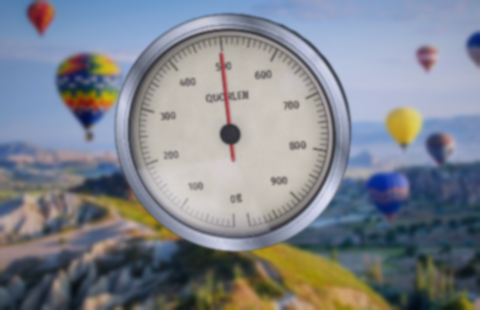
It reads **500** g
